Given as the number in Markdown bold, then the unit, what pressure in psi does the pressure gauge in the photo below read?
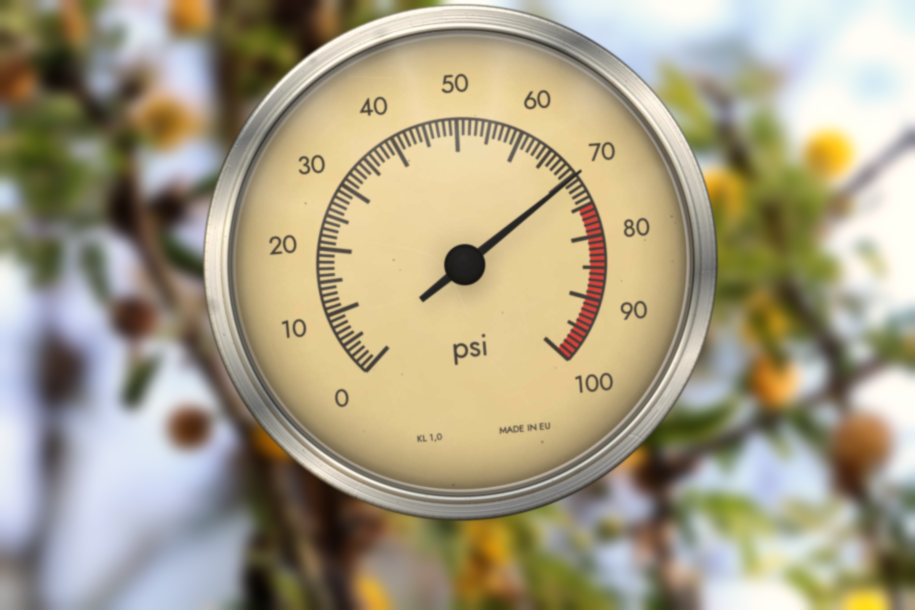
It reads **70** psi
